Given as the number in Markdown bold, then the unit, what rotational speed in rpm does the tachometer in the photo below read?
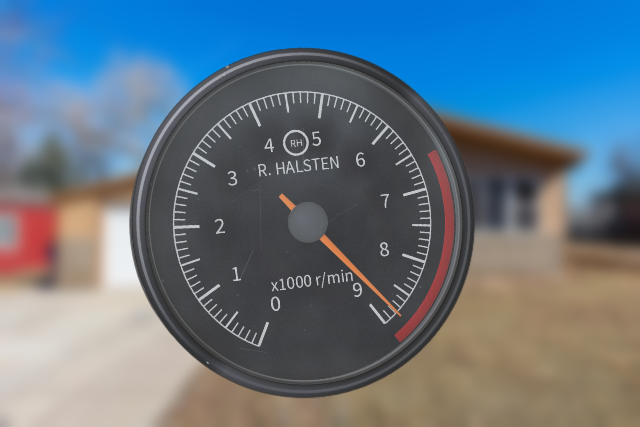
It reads **8800** rpm
